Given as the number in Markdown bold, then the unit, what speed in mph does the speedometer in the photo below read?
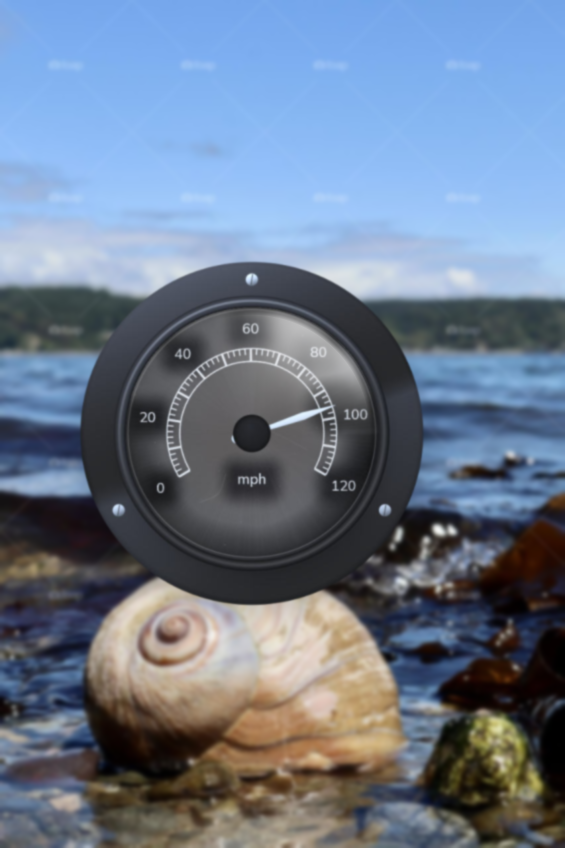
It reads **96** mph
